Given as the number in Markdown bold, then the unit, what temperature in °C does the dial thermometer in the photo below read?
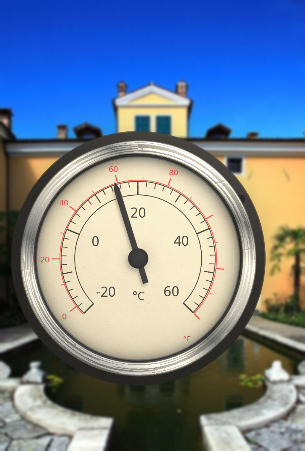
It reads **15** °C
